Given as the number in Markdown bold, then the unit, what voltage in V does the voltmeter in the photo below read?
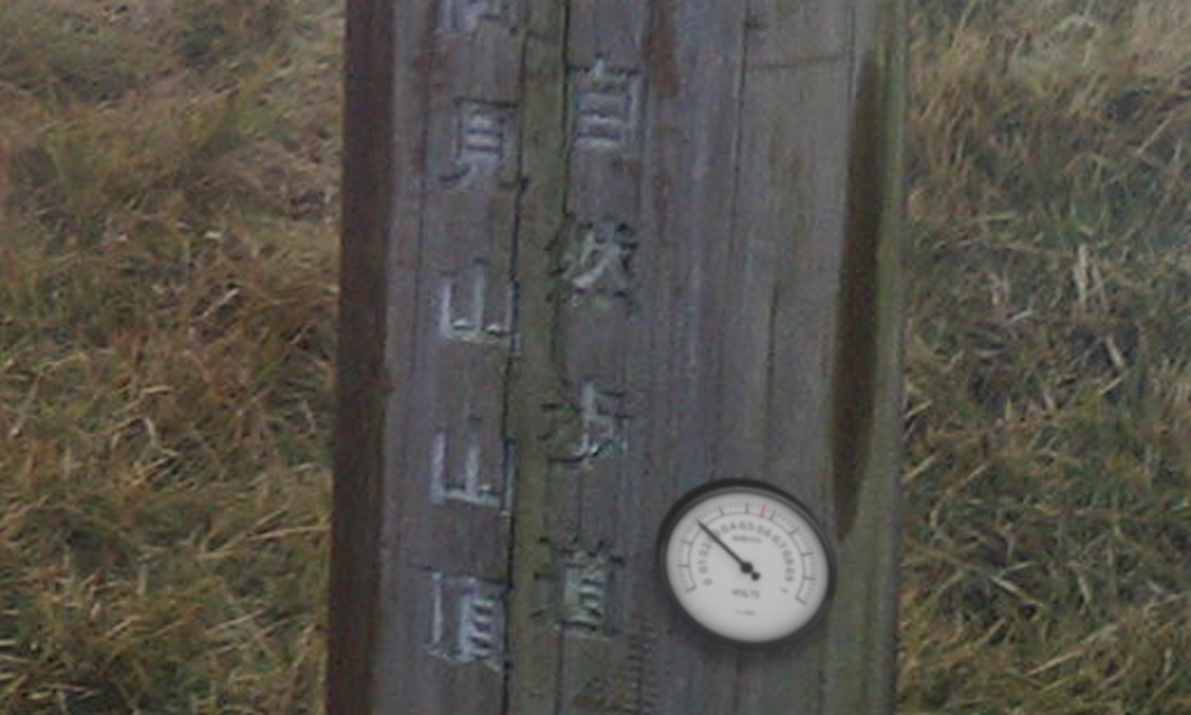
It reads **0.3** V
